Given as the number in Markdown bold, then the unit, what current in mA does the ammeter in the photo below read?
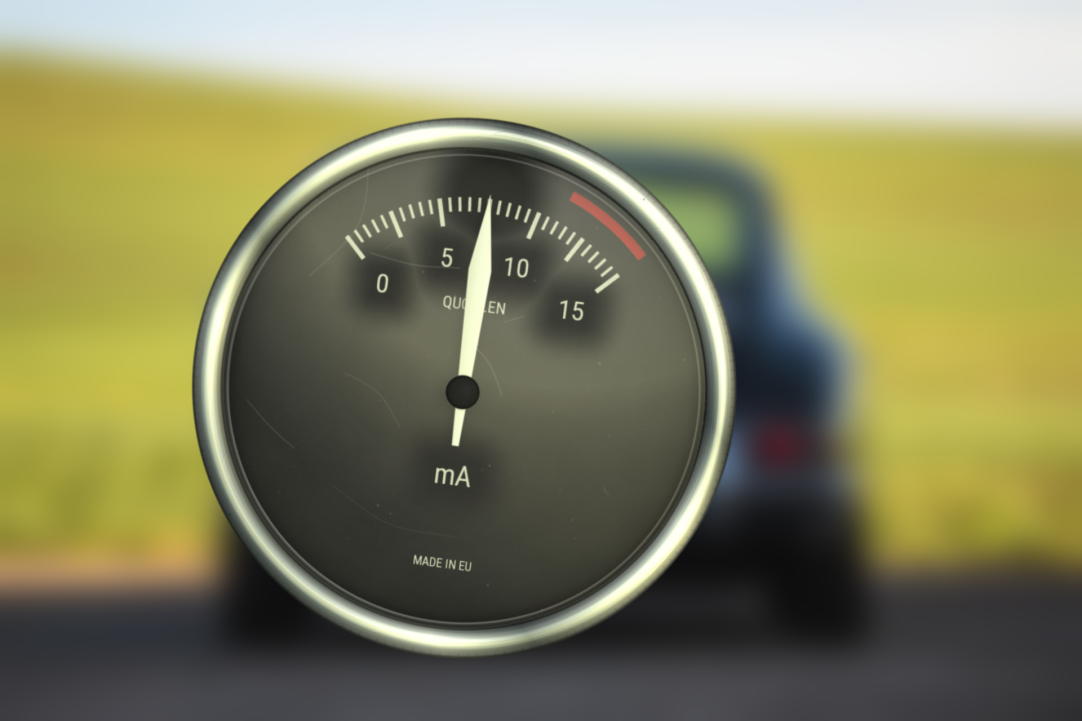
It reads **7.5** mA
